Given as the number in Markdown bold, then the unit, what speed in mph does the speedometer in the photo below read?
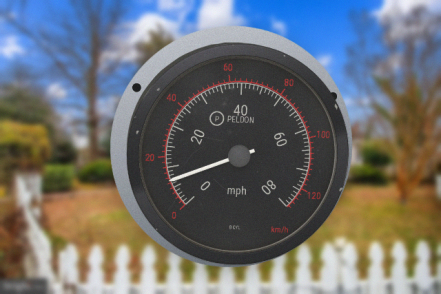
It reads **7** mph
